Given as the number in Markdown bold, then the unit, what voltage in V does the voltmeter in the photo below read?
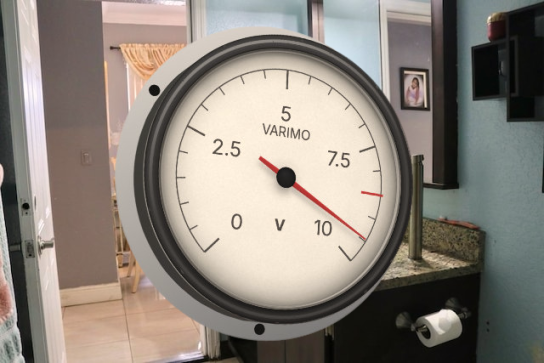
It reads **9.5** V
